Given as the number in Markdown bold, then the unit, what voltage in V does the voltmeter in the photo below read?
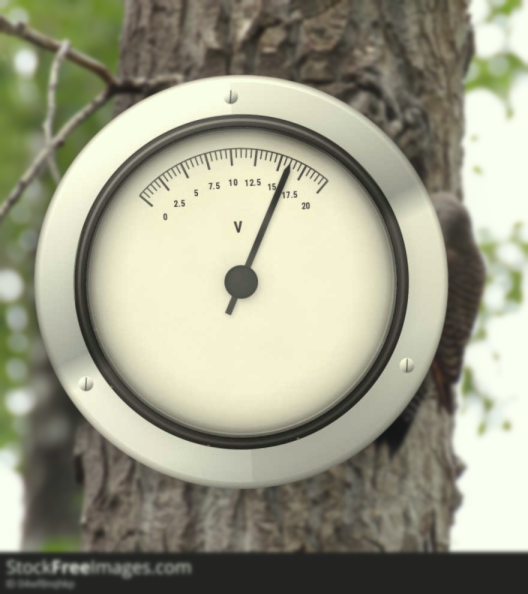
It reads **16** V
